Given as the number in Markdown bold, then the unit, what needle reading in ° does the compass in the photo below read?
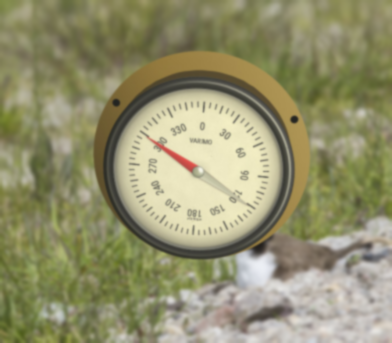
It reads **300** °
